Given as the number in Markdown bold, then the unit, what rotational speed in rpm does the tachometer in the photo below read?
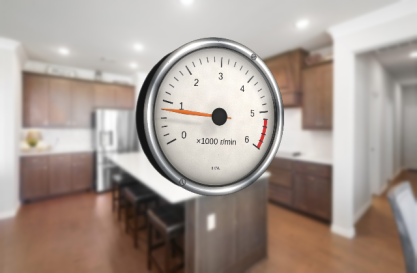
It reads **800** rpm
